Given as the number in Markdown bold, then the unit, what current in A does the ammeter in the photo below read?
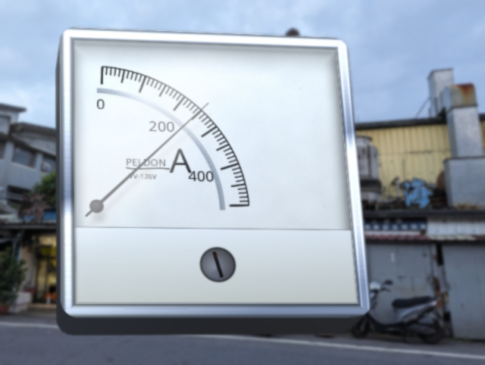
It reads **250** A
